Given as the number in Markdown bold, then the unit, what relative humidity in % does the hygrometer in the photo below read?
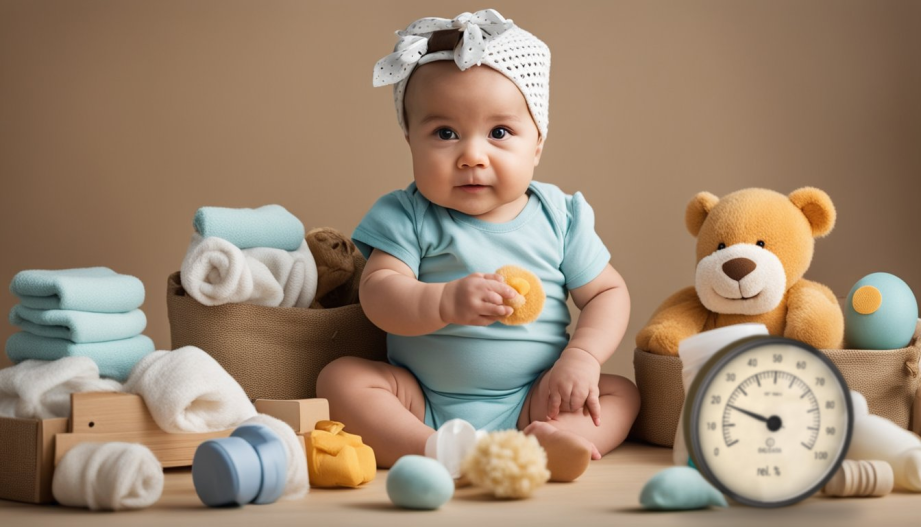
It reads **20** %
